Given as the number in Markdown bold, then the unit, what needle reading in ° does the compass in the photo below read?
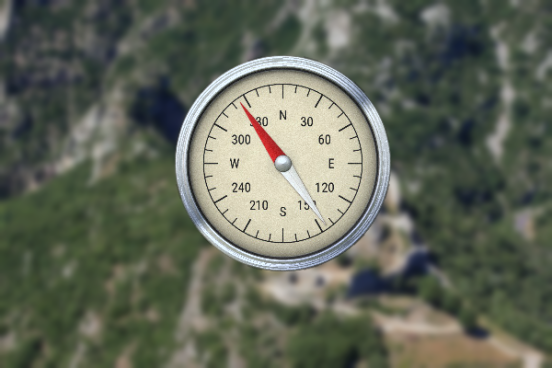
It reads **325** °
